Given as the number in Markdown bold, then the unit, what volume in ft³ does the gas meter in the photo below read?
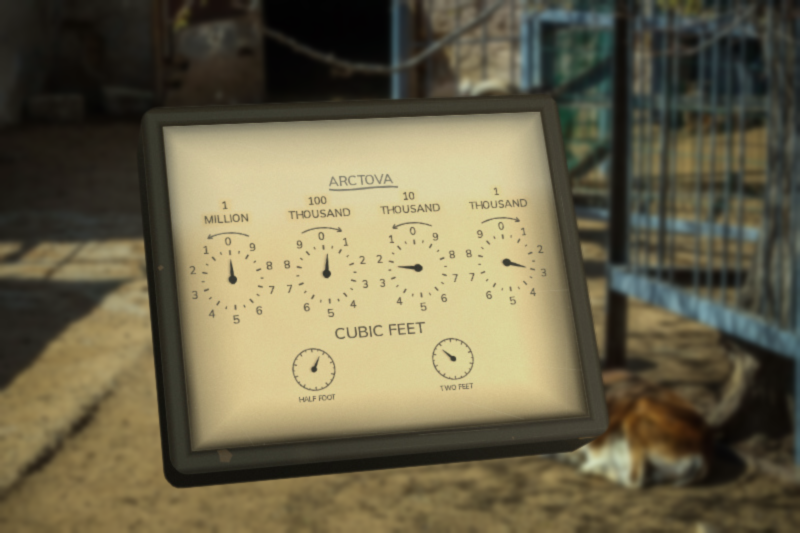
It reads **2300** ft³
